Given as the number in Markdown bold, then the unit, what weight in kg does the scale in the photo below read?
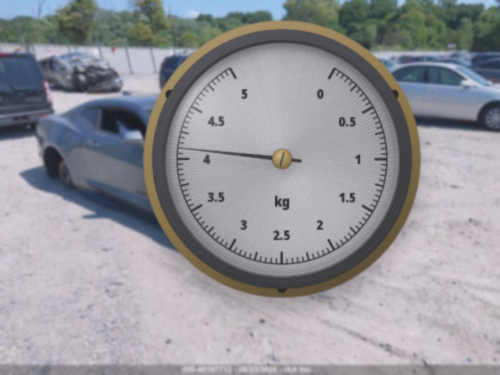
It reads **4.1** kg
